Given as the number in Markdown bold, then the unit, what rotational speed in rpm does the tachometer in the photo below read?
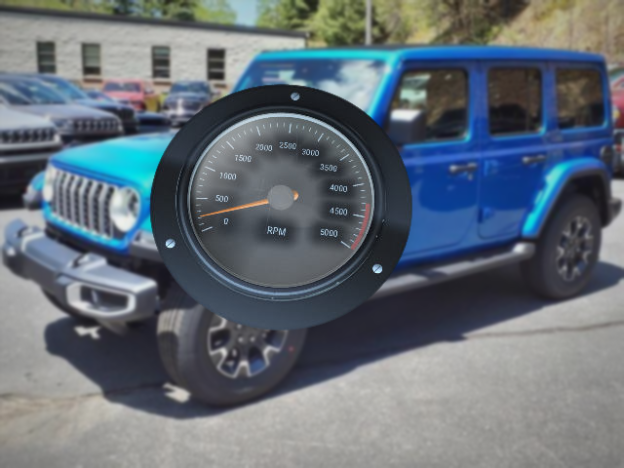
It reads **200** rpm
